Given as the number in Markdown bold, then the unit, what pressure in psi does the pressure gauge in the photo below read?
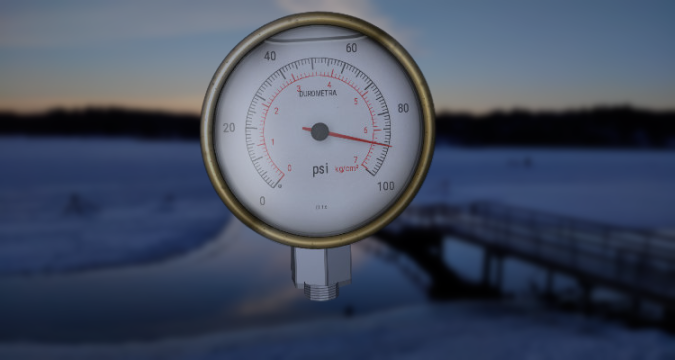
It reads **90** psi
